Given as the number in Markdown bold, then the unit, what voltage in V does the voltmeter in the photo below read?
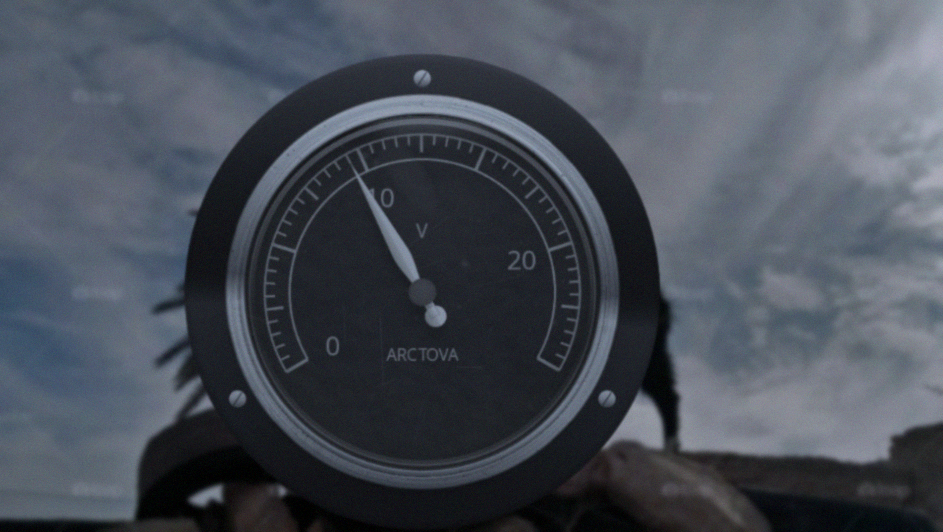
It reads **9.5** V
